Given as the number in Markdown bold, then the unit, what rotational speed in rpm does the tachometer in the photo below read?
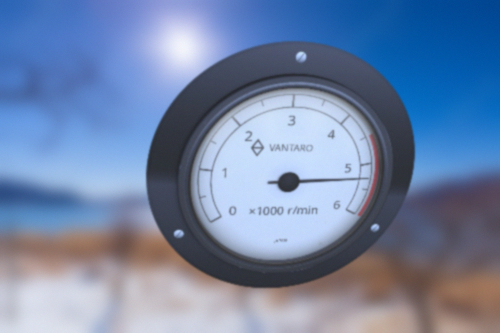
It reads **5250** rpm
